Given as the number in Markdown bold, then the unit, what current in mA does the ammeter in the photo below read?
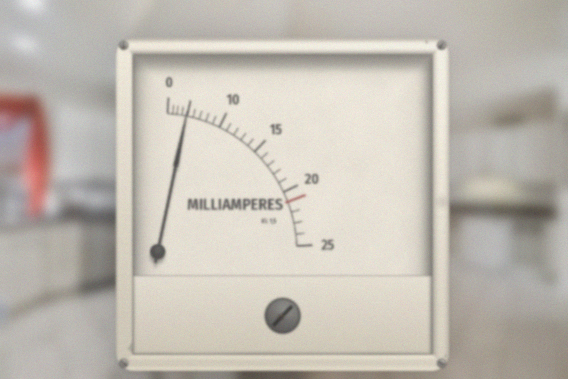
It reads **5** mA
